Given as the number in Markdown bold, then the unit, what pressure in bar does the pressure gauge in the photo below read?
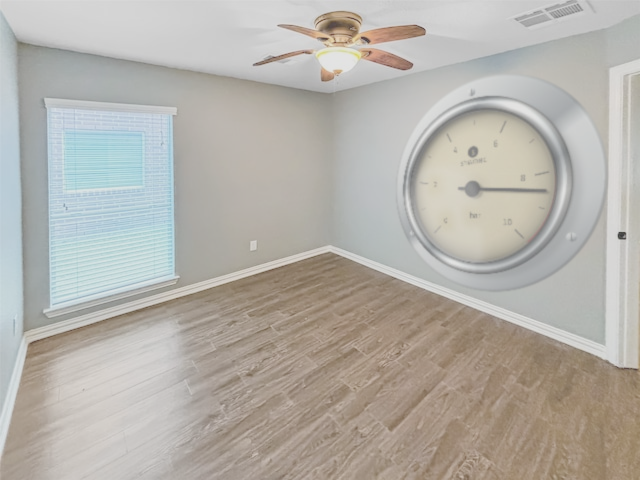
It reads **8.5** bar
